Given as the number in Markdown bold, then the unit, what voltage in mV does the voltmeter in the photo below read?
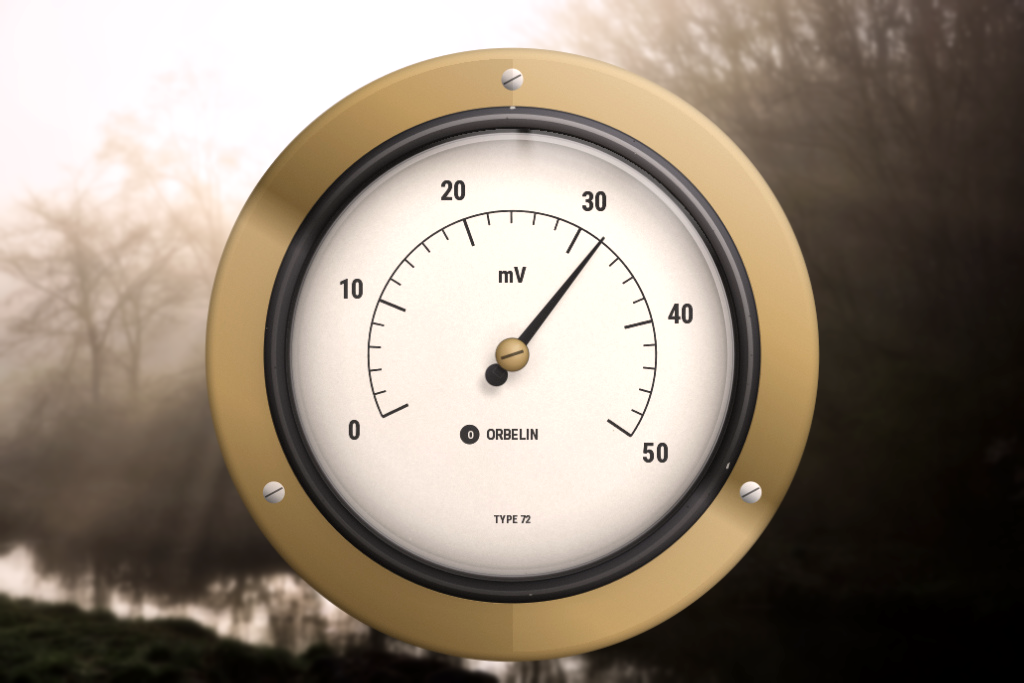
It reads **32** mV
